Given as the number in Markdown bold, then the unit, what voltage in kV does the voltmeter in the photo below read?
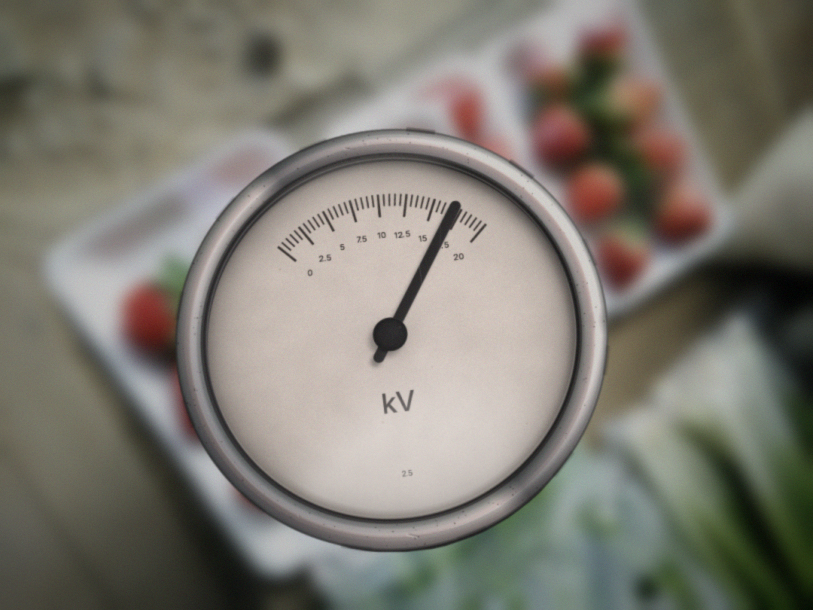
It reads **17** kV
